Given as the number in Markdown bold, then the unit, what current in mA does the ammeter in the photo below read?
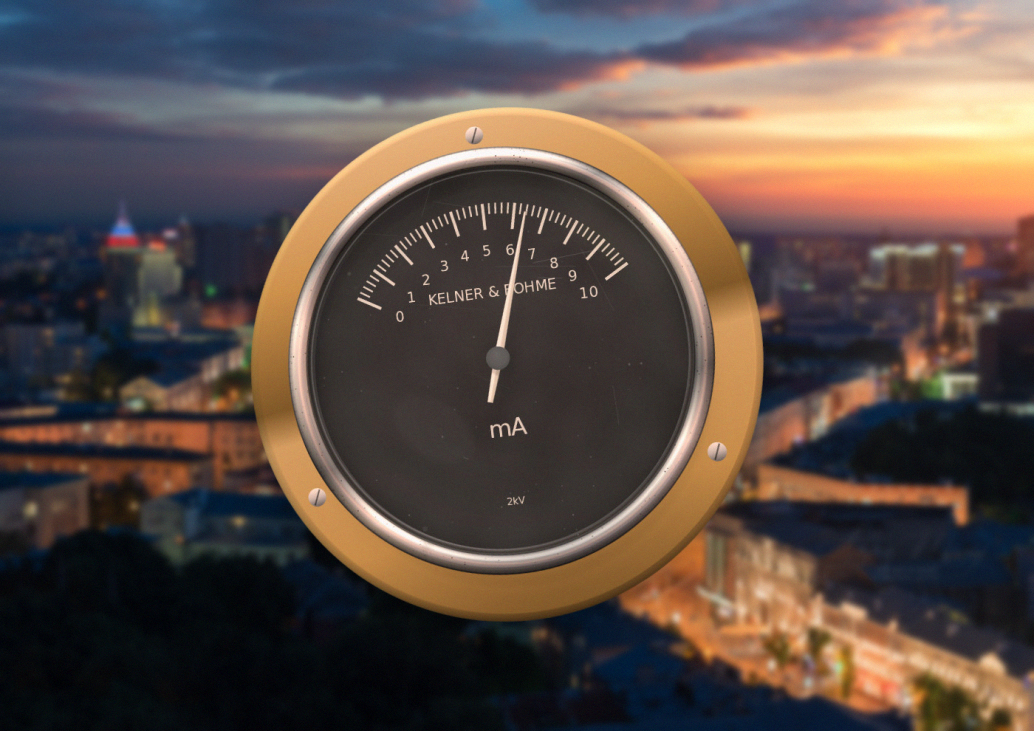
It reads **6.4** mA
